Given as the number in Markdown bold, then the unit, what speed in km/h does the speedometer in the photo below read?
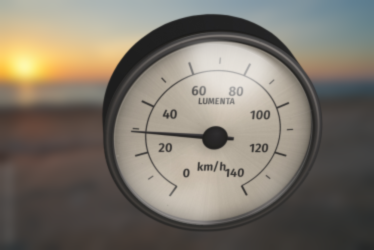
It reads **30** km/h
